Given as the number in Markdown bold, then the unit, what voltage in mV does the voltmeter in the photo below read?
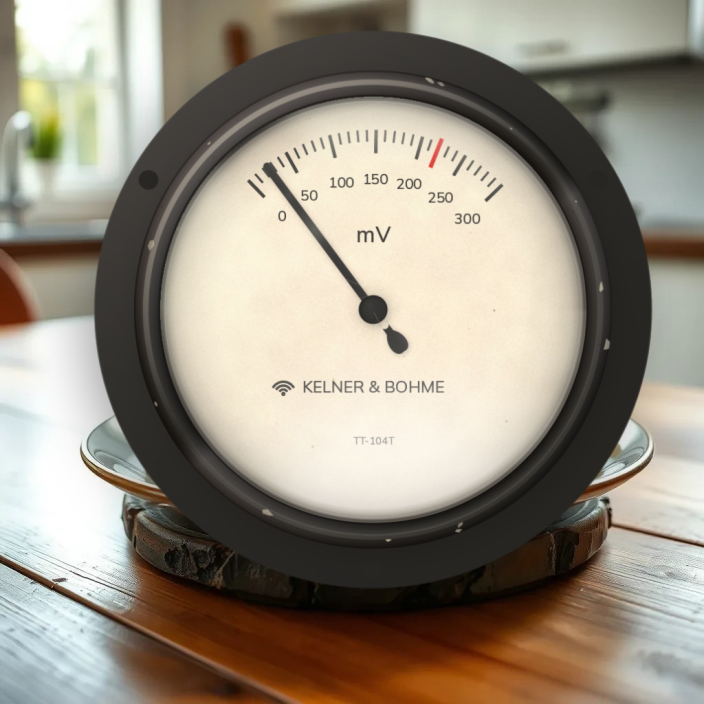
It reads **25** mV
